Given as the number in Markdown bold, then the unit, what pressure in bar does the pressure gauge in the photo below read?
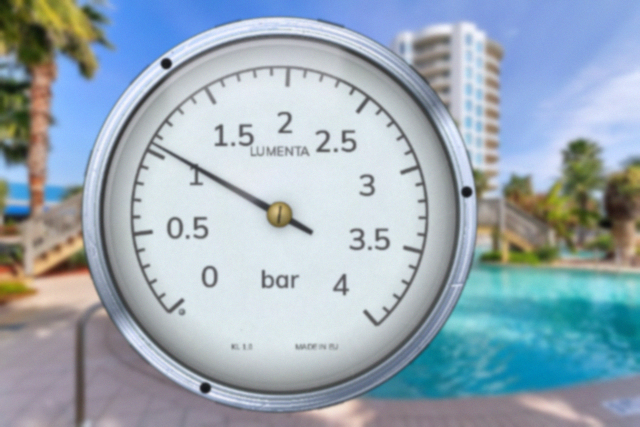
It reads **1.05** bar
